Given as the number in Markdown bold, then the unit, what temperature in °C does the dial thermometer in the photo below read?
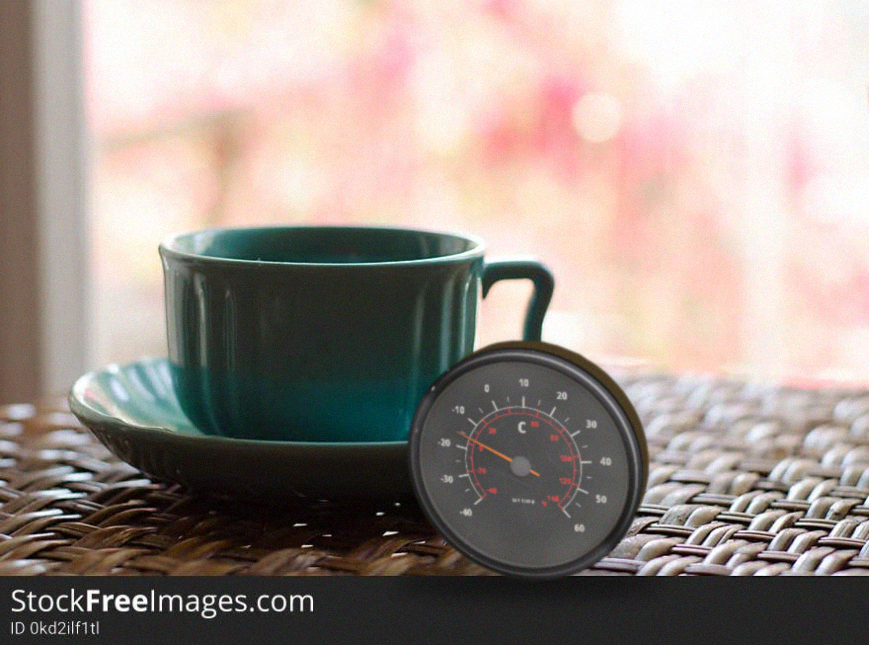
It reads **-15** °C
